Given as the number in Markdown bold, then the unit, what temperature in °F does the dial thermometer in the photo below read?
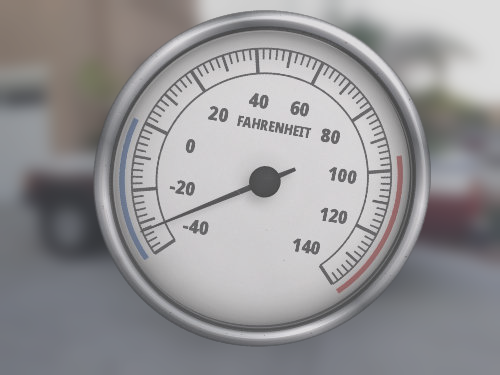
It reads **-32** °F
